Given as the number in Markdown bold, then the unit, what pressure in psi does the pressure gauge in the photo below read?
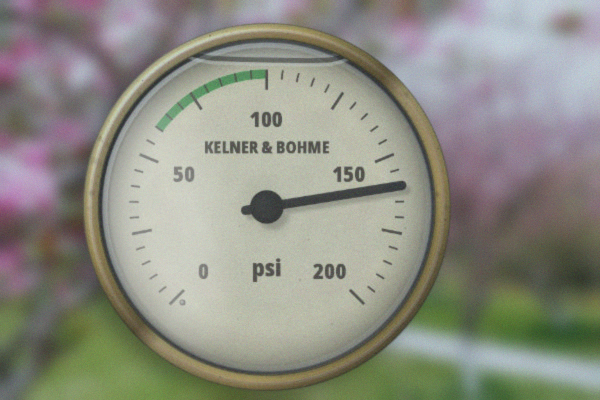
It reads **160** psi
